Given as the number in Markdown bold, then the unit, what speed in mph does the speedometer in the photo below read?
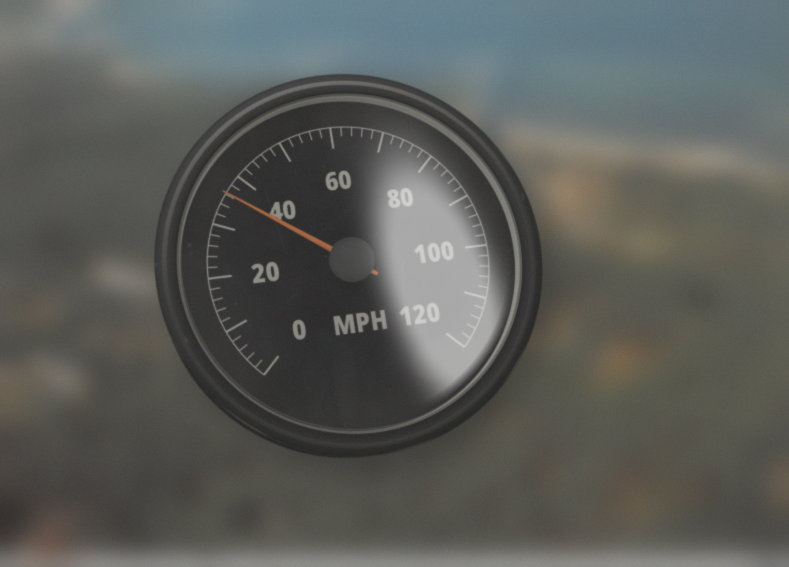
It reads **36** mph
